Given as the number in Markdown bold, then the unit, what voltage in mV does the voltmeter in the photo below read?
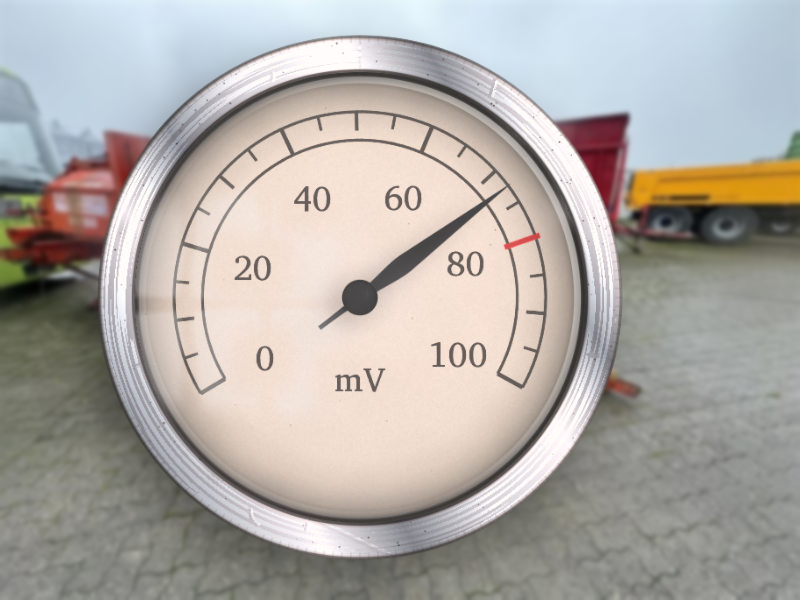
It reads **72.5** mV
